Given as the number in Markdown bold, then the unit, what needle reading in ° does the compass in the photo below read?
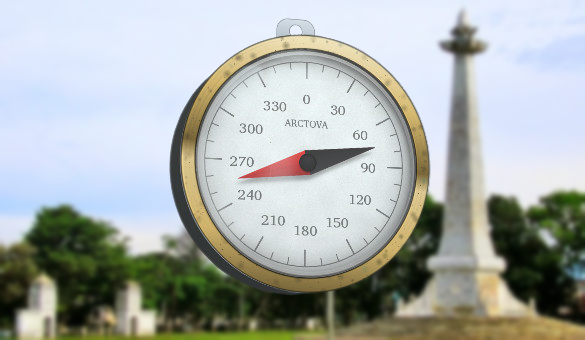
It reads **255** °
